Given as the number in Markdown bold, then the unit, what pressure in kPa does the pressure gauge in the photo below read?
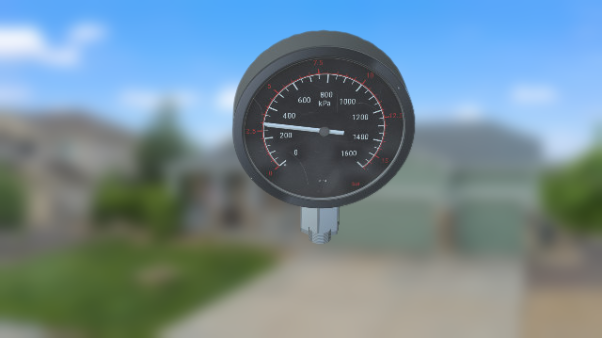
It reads **300** kPa
